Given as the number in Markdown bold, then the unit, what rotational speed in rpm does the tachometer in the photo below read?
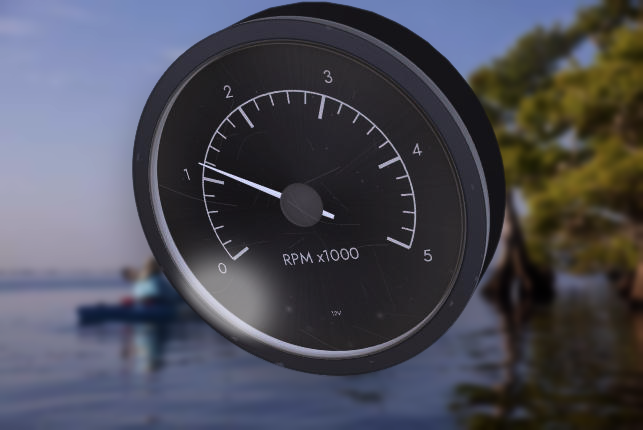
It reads **1200** rpm
